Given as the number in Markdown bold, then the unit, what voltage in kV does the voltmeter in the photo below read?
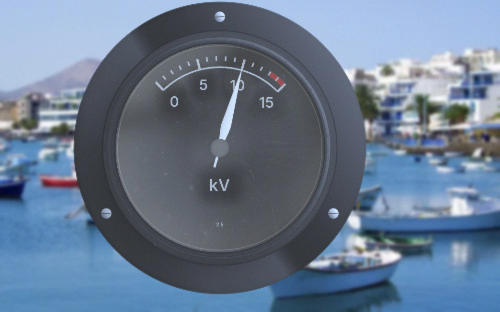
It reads **10** kV
